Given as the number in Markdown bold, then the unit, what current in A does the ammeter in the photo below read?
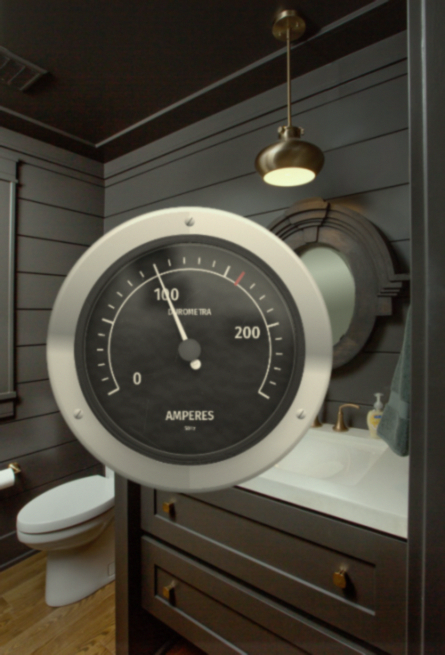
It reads **100** A
